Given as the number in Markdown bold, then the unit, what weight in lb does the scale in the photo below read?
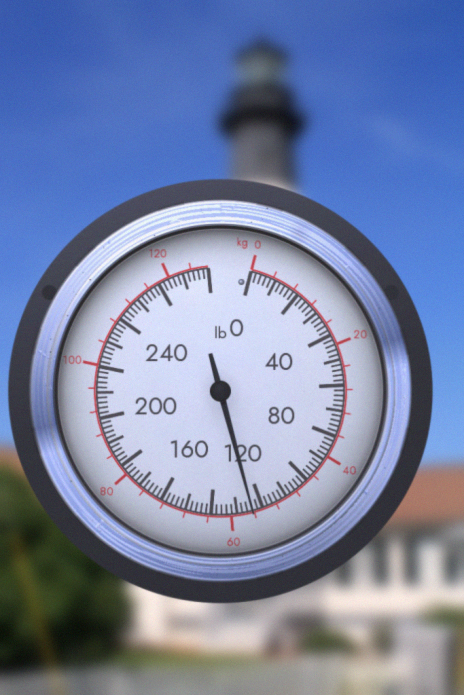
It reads **124** lb
